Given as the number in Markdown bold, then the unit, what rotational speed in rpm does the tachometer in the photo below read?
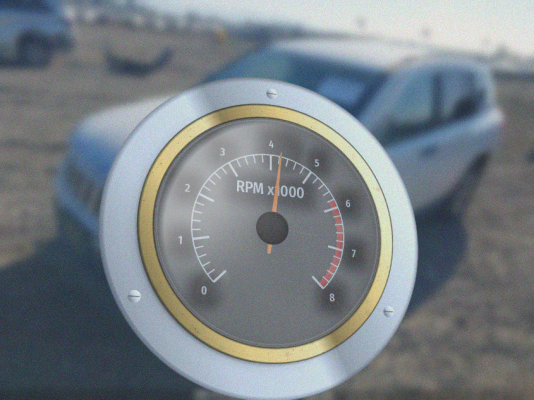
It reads **4200** rpm
